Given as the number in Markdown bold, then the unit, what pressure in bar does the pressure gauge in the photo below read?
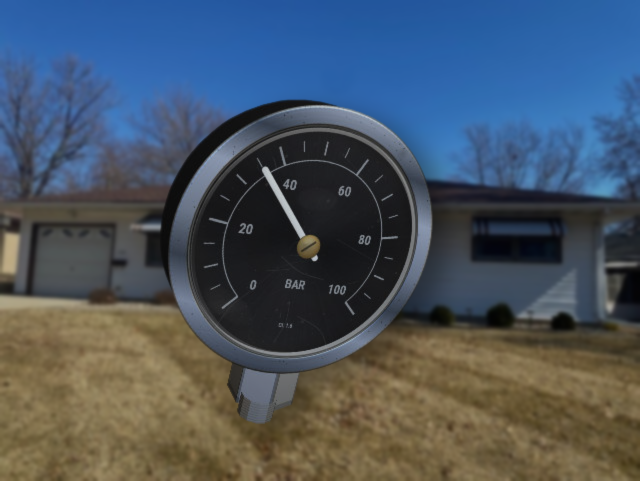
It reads **35** bar
